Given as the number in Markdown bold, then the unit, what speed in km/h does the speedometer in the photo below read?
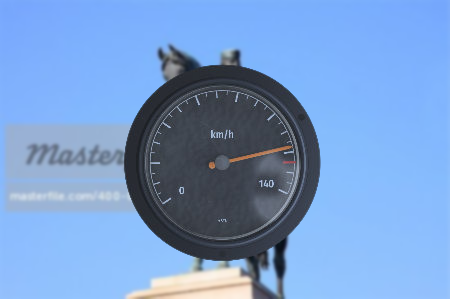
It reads **117.5** km/h
